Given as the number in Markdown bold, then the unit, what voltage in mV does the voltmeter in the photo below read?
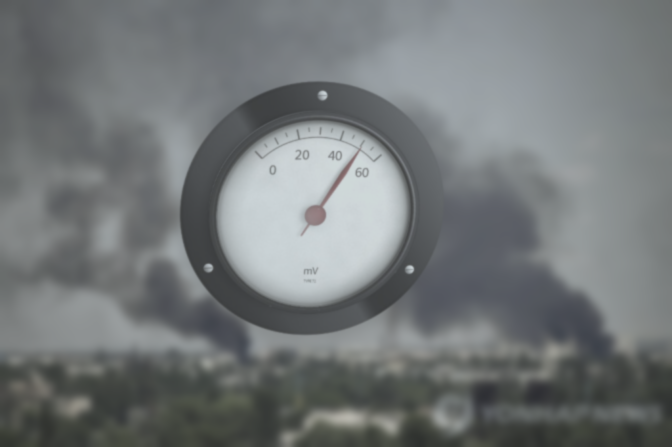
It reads **50** mV
